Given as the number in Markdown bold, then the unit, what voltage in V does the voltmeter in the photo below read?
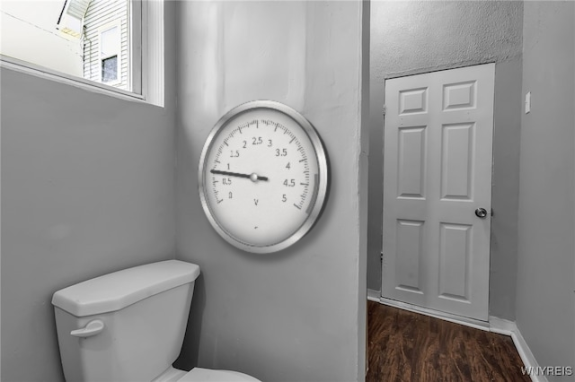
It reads **0.75** V
